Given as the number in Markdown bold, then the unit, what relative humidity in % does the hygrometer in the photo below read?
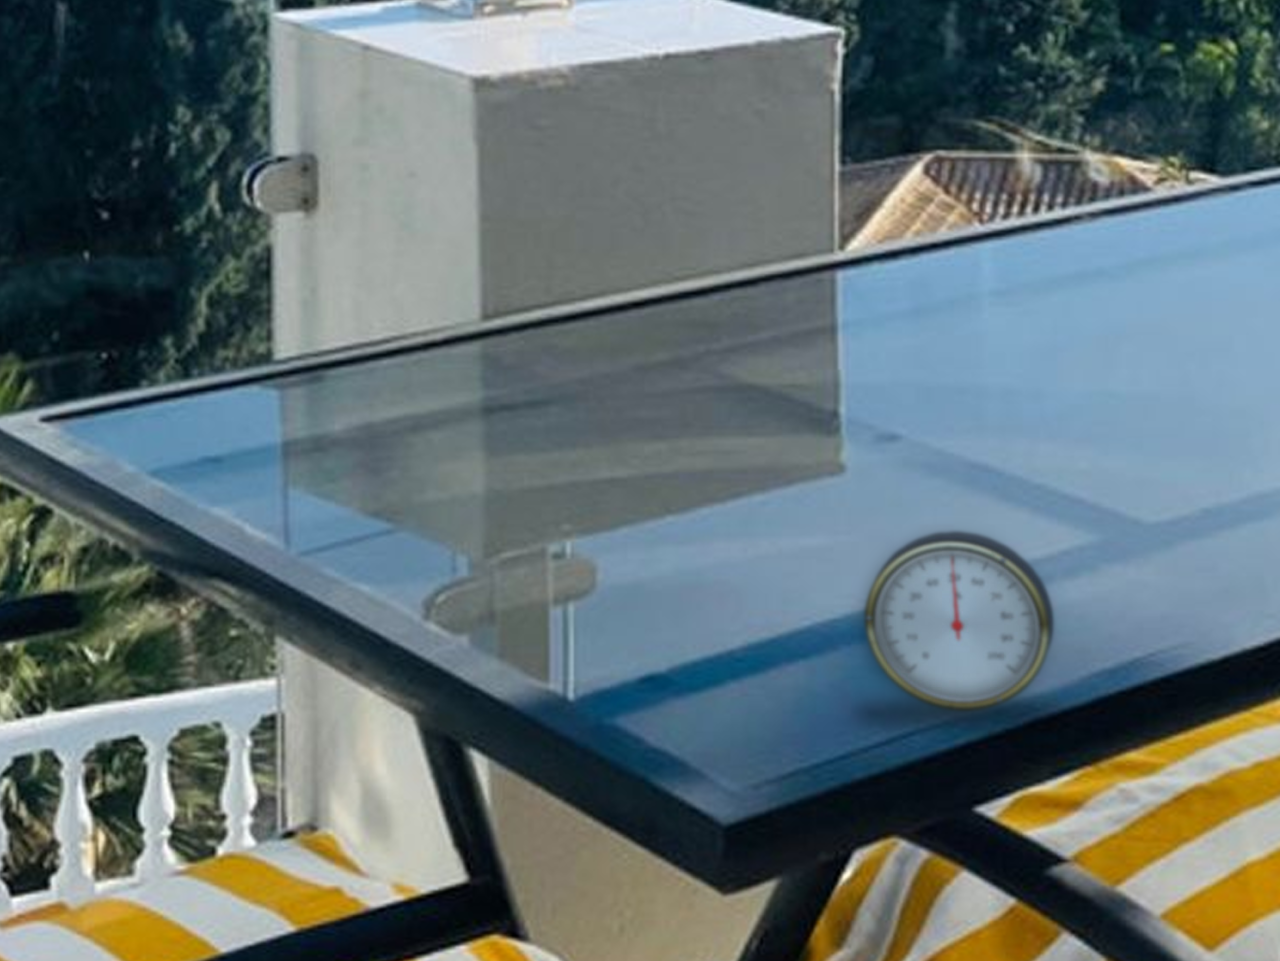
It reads **50** %
